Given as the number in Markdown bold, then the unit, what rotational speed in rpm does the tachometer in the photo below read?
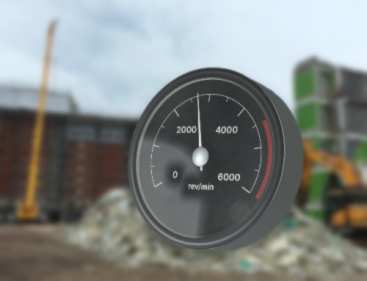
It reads **2750** rpm
